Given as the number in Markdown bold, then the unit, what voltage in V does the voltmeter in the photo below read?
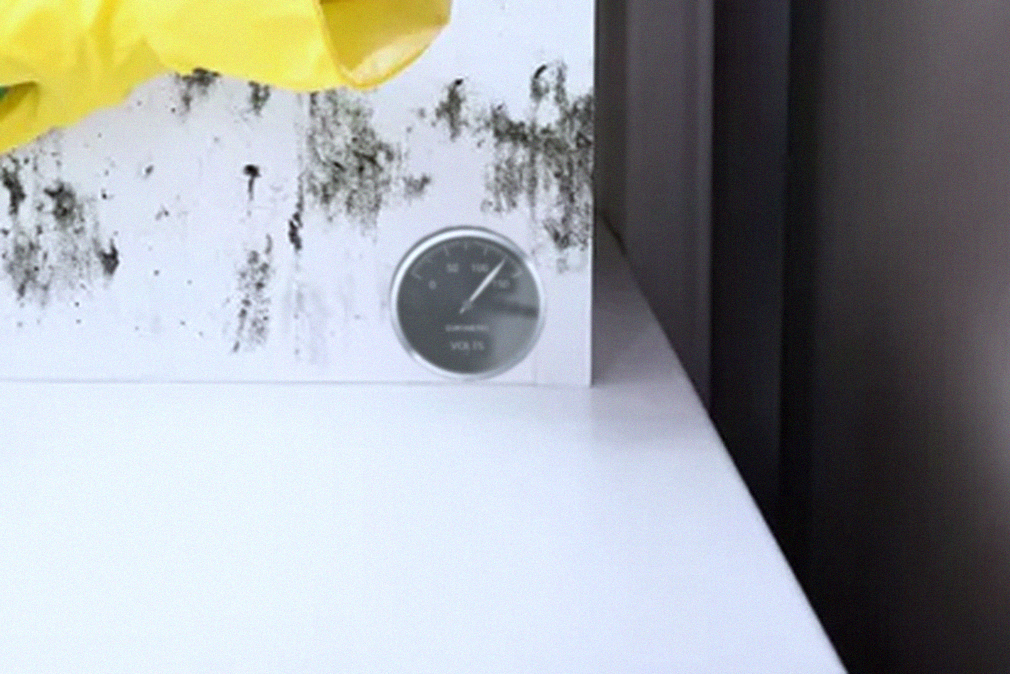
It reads **125** V
